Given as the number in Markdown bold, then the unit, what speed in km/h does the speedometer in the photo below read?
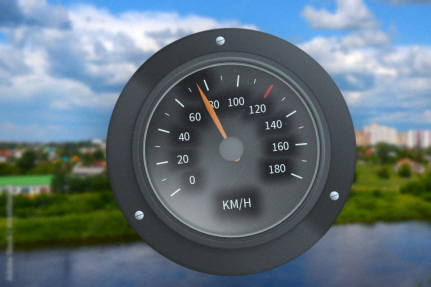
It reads **75** km/h
